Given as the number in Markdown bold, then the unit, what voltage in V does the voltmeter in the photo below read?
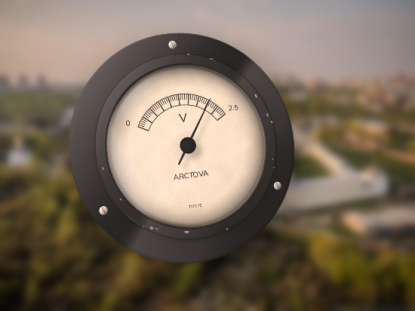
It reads **2** V
